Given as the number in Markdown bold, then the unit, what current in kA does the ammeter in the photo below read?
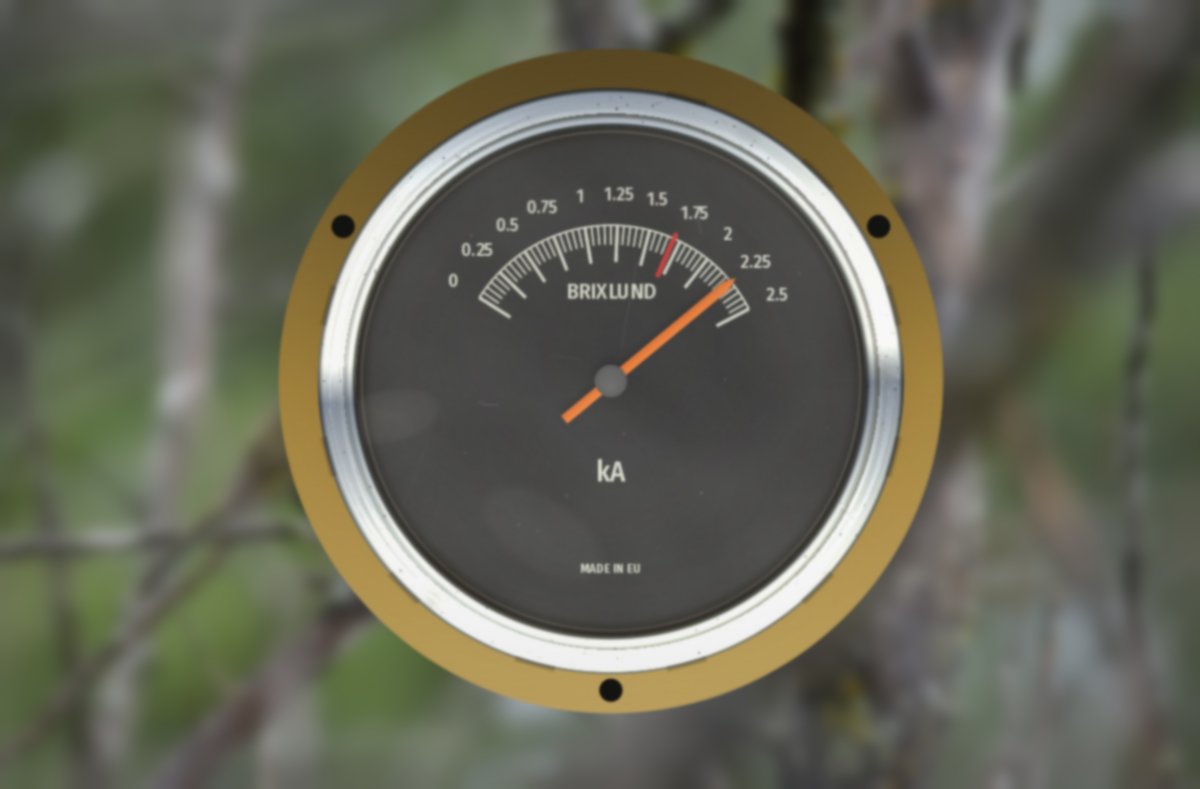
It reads **2.25** kA
